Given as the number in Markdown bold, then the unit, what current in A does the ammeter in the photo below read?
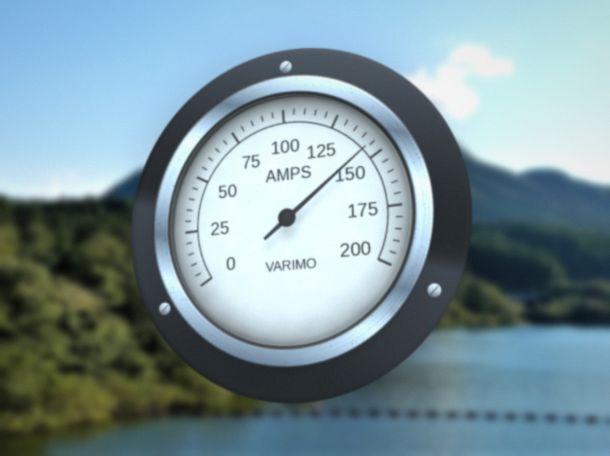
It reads **145** A
